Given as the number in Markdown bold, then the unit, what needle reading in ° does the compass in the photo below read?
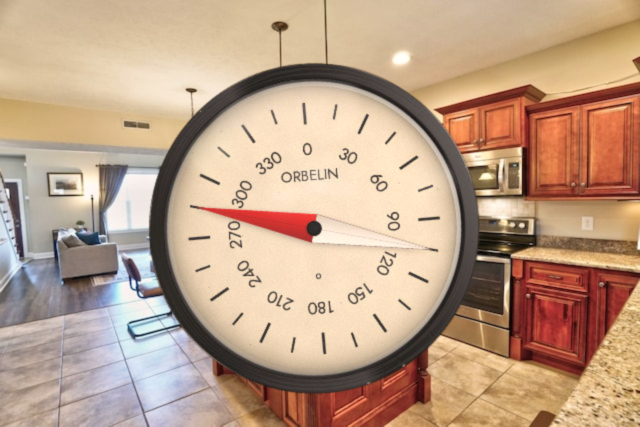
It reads **285** °
